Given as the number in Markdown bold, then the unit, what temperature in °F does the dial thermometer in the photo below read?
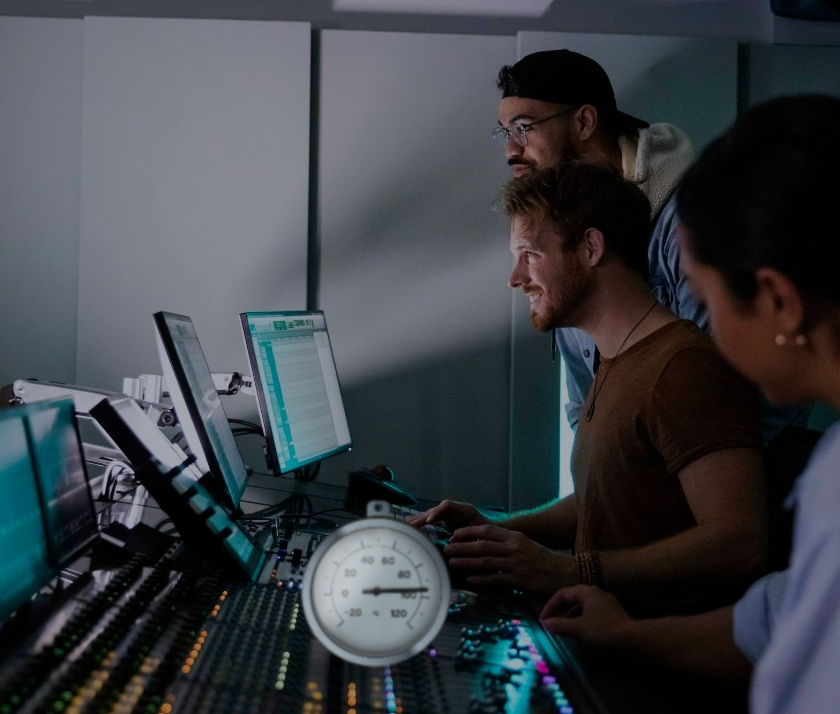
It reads **95** °F
